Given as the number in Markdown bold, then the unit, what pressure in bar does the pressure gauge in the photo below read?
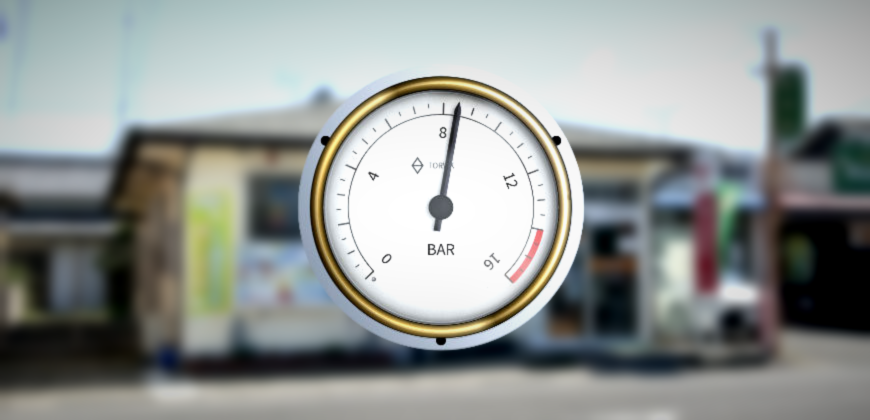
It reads **8.5** bar
